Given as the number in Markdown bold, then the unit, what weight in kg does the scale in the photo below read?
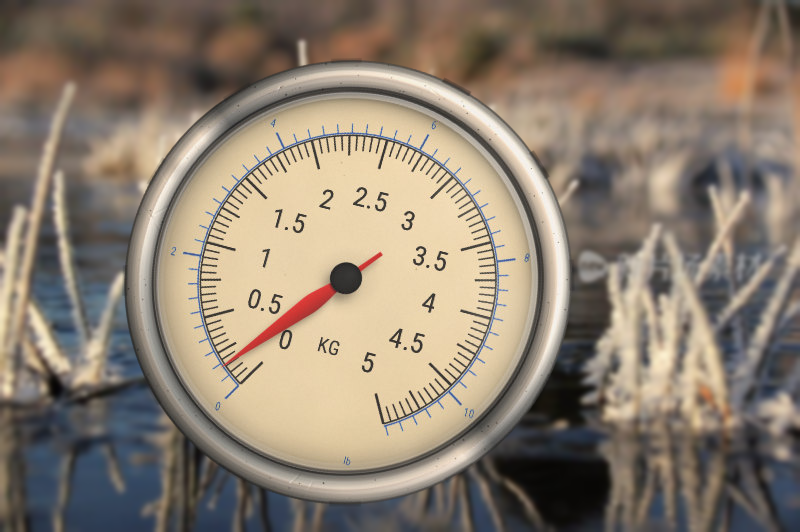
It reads **0.15** kg
